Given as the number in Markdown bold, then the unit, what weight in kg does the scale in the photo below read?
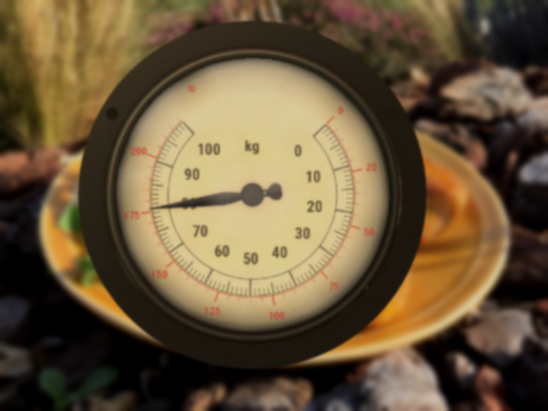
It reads **80** kg
